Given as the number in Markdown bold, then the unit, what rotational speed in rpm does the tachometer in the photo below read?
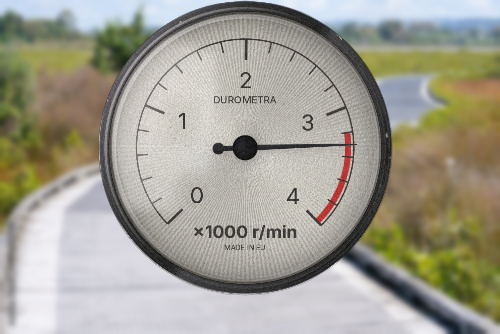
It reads **3300** rpm
